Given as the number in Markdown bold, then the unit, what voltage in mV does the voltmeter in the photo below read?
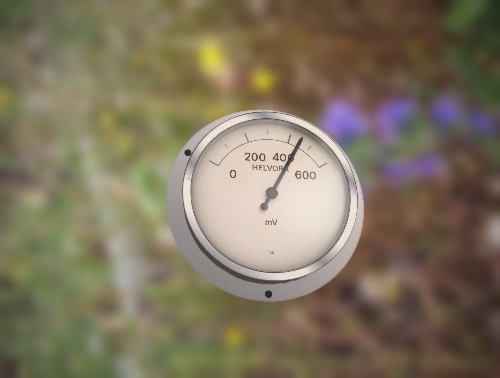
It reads **450** mV
